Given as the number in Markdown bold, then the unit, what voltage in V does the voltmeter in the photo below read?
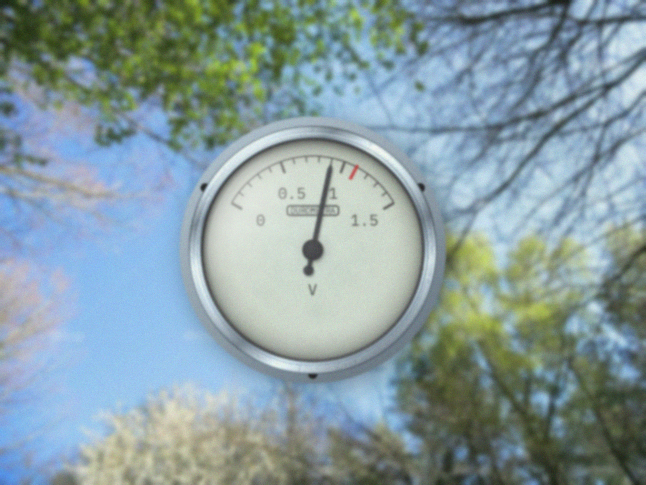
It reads **0.9** V
